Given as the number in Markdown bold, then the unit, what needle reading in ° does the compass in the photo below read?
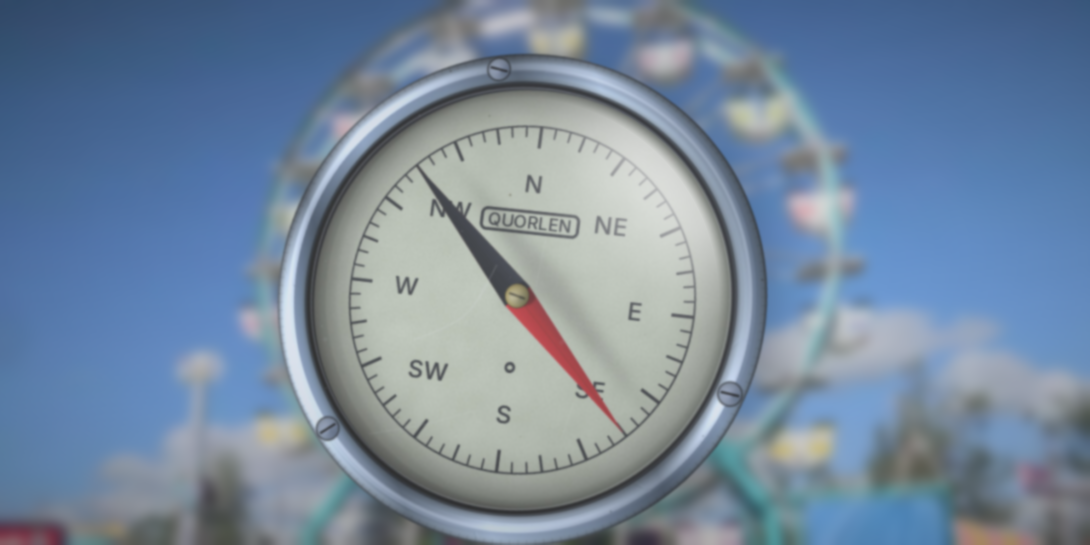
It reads **135** °
